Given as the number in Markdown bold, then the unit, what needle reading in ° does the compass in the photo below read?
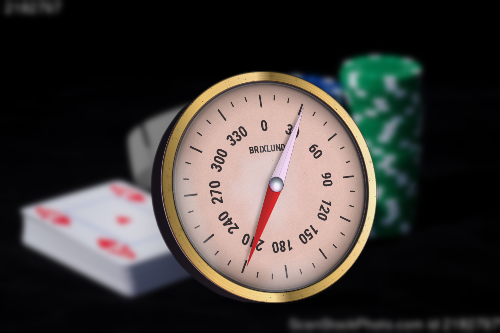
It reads **210** °
